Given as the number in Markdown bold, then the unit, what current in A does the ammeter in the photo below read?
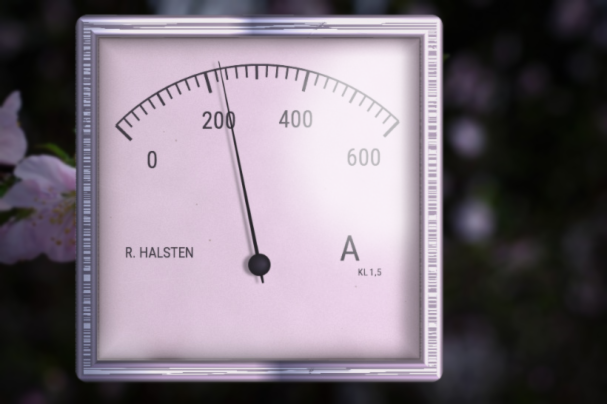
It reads **230** A
